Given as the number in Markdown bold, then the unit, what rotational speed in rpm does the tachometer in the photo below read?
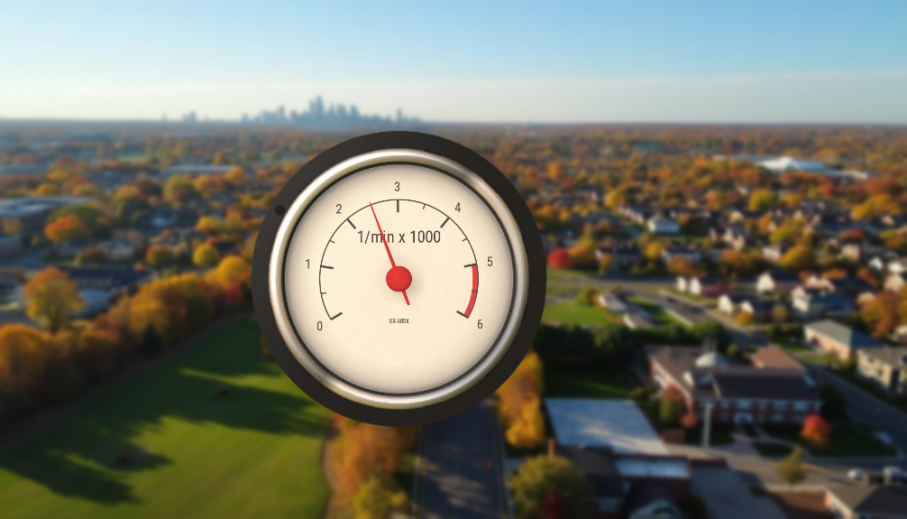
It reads **2500** rpm
